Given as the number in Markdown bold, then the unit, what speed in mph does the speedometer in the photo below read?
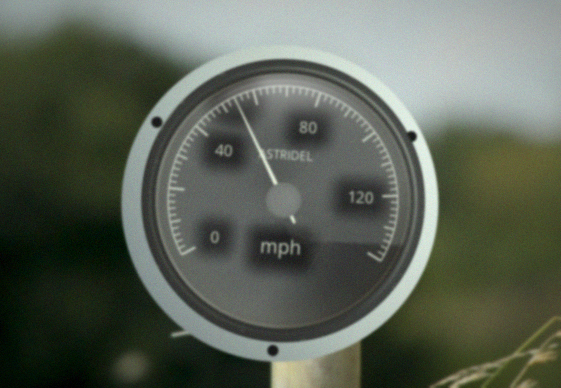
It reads **54** mph
